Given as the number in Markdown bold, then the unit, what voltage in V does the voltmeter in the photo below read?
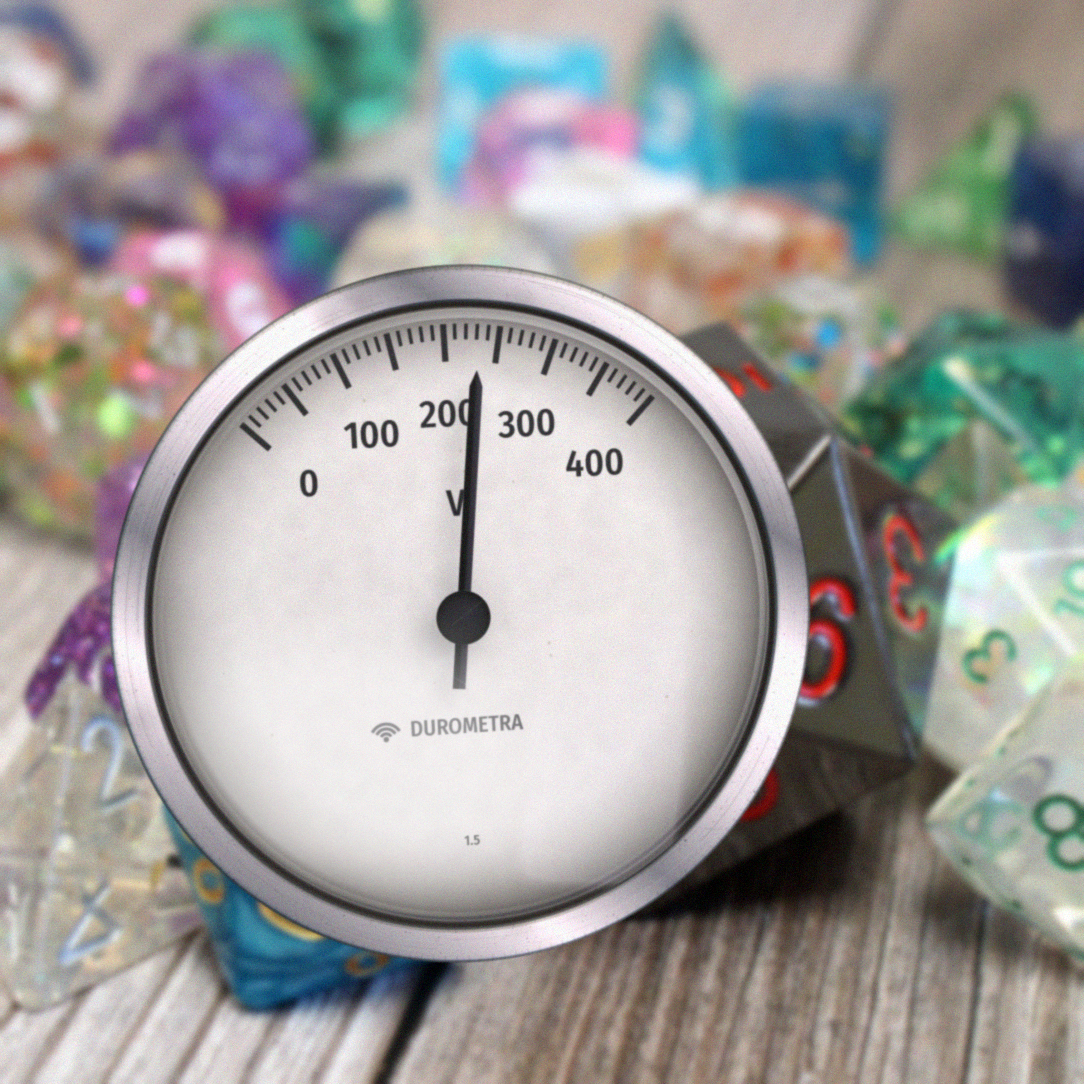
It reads **230** V
